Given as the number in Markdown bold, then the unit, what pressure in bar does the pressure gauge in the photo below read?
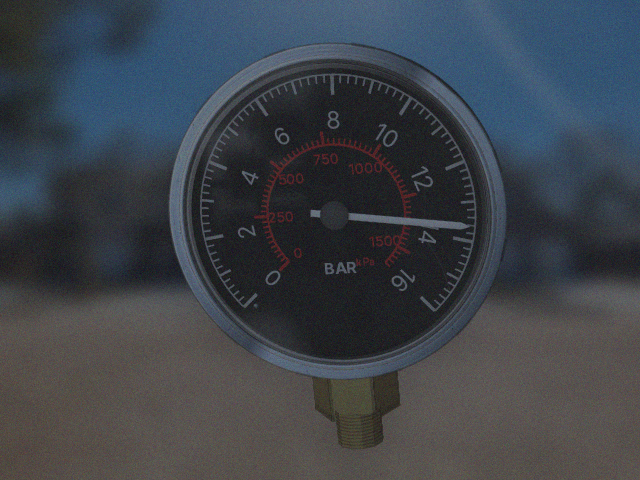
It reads **13.6** bar
